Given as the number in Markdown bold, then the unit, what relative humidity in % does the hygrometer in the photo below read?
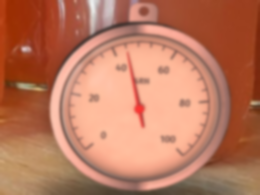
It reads **44** %
